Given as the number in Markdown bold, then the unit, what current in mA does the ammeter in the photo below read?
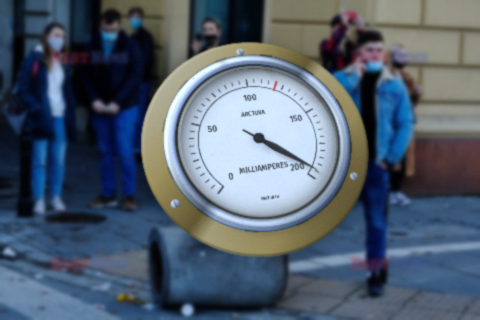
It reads **195** mA
